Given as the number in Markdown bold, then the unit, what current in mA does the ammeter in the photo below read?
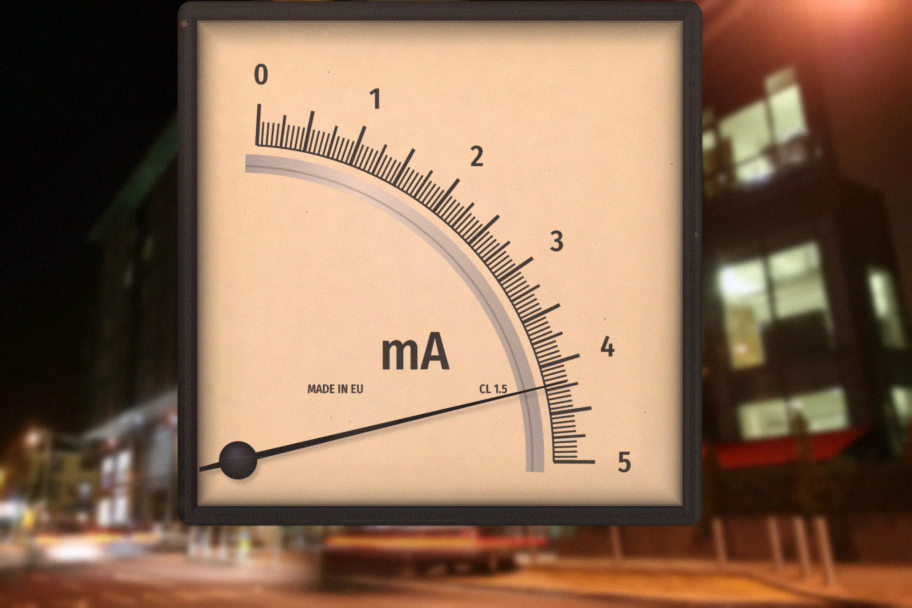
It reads **4.2** mA
